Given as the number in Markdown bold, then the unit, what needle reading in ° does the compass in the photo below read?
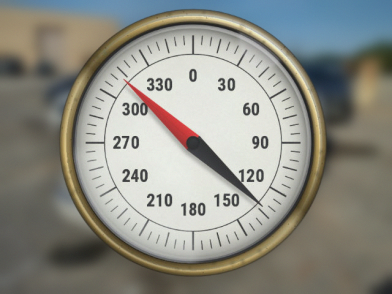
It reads **312.5** °
